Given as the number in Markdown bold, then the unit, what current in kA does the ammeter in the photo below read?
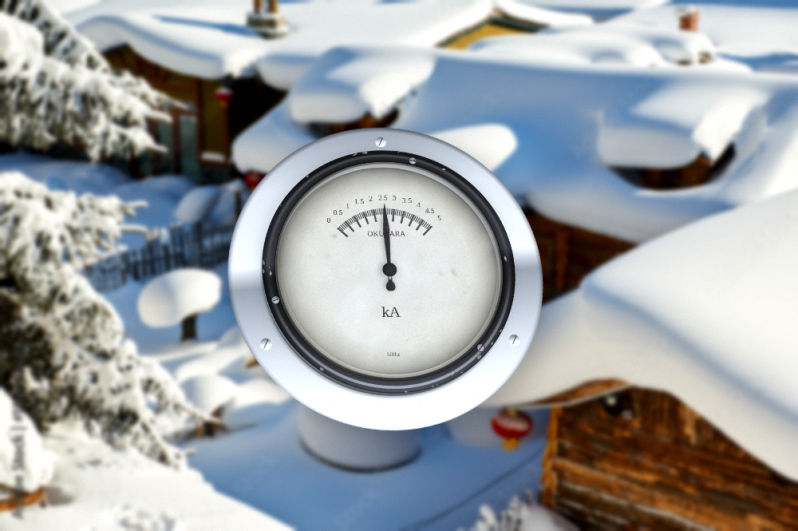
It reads **2.5** kA
